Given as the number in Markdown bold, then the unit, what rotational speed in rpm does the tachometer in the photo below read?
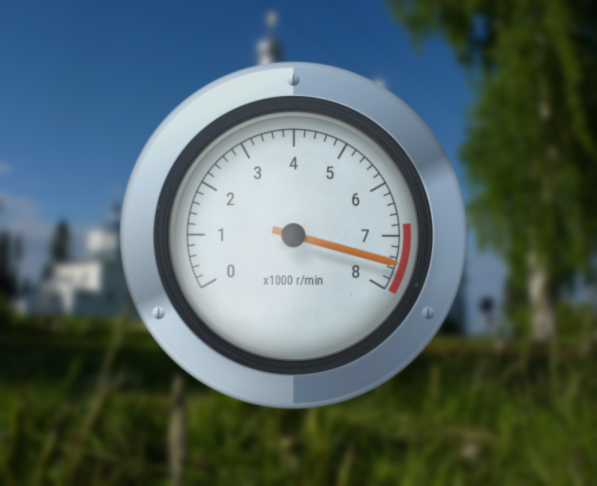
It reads **7500** rpm
